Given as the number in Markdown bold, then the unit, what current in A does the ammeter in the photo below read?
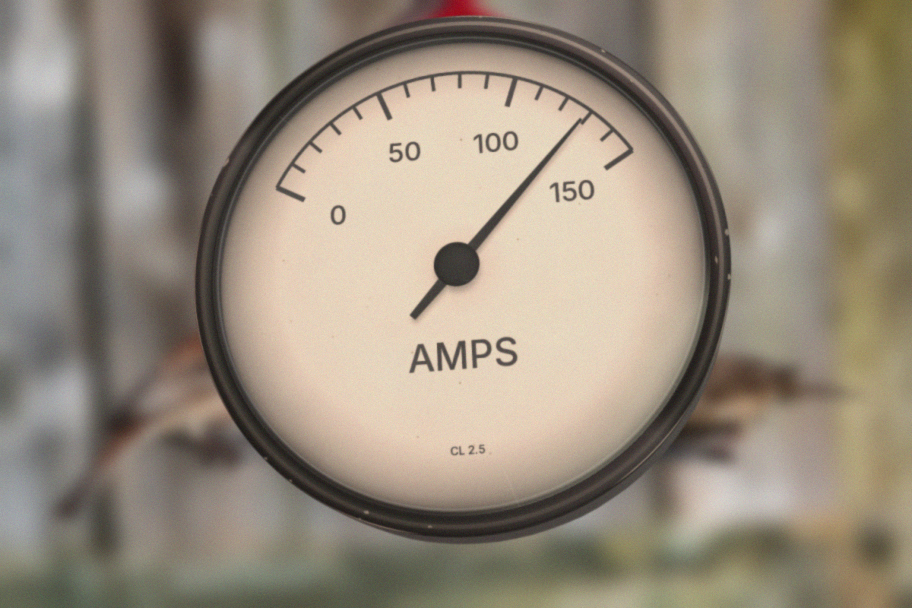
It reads **130** A
